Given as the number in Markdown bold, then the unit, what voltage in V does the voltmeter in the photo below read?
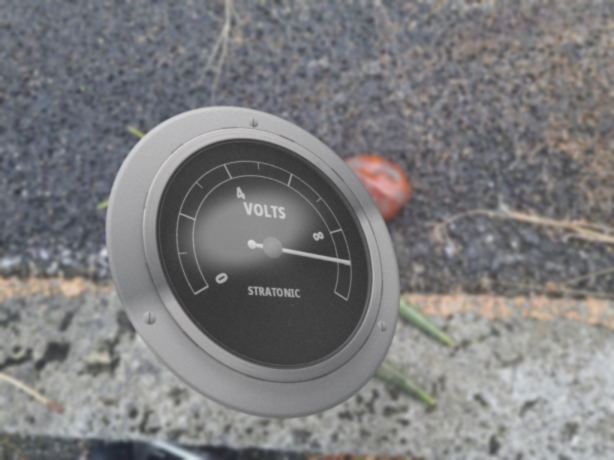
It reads **9** V
